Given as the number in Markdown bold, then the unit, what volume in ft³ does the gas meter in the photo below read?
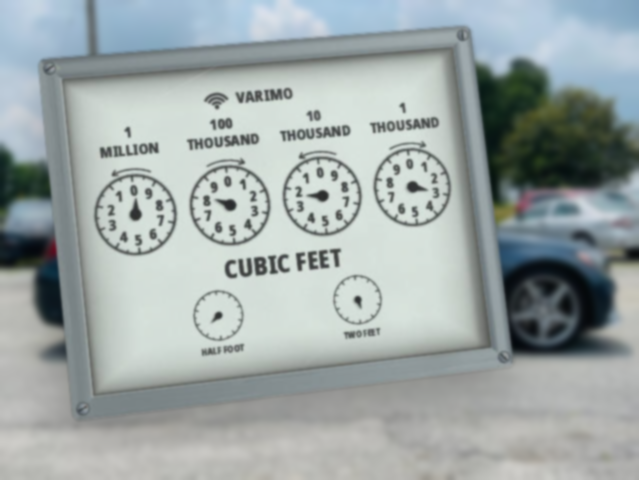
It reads **982300** ft³
